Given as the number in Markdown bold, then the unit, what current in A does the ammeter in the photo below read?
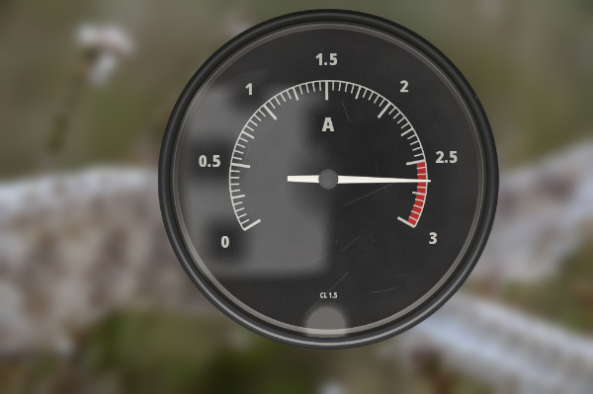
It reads **2.65** A
